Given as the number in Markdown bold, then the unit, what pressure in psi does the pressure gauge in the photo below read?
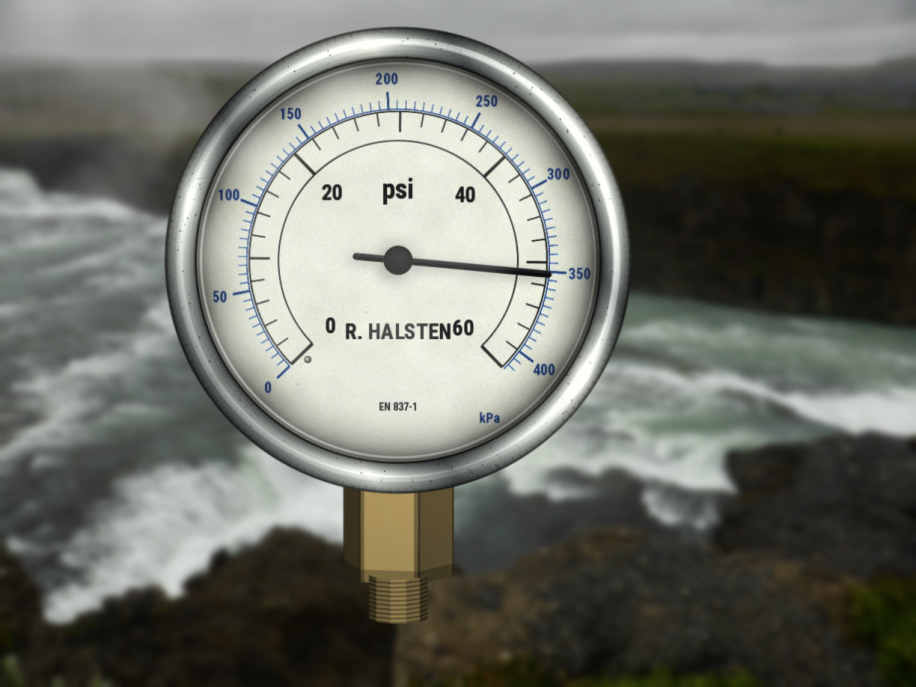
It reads **51** psi
